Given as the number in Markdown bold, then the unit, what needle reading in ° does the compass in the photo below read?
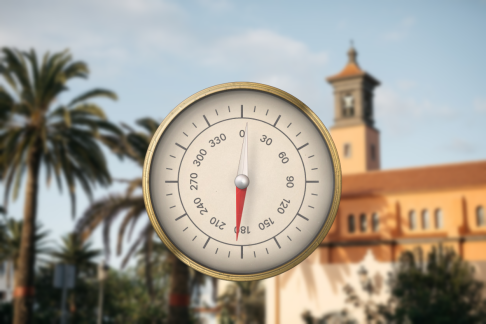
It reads **185** °
